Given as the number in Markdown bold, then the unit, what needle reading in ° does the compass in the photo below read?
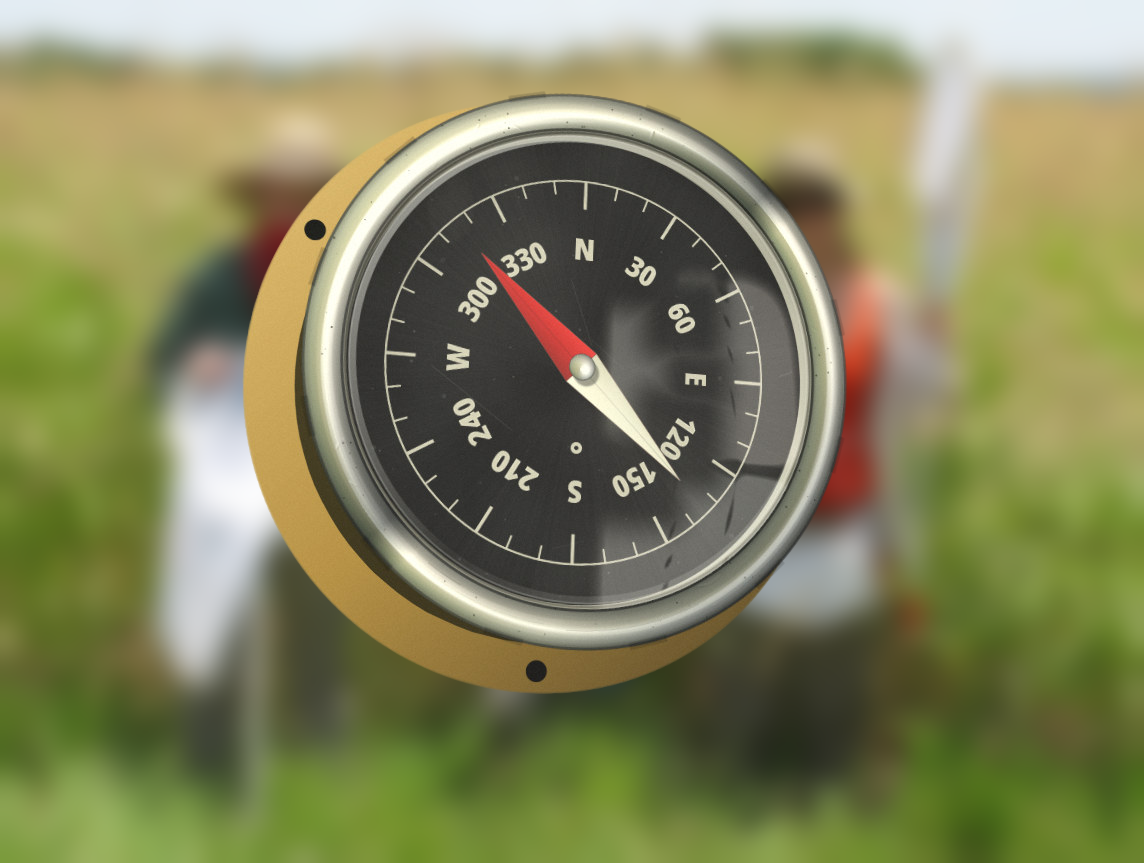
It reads **315** °
